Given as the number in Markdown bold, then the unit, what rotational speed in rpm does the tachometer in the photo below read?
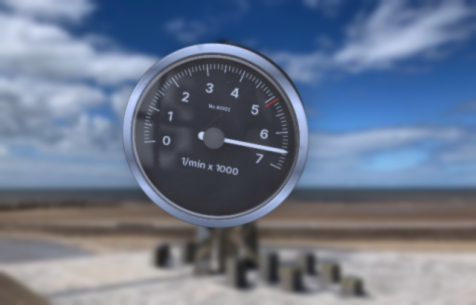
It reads **6500** rpm
